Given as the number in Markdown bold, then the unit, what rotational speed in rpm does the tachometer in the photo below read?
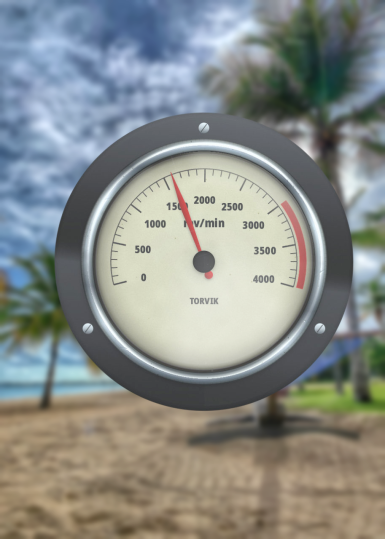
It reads **1600** rpm
